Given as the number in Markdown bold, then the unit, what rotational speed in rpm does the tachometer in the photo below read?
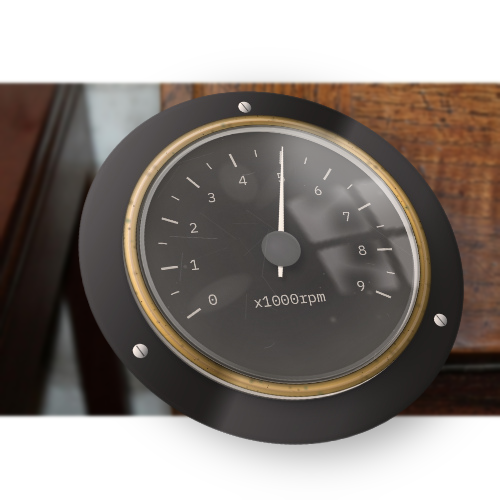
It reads **5000** rpm
